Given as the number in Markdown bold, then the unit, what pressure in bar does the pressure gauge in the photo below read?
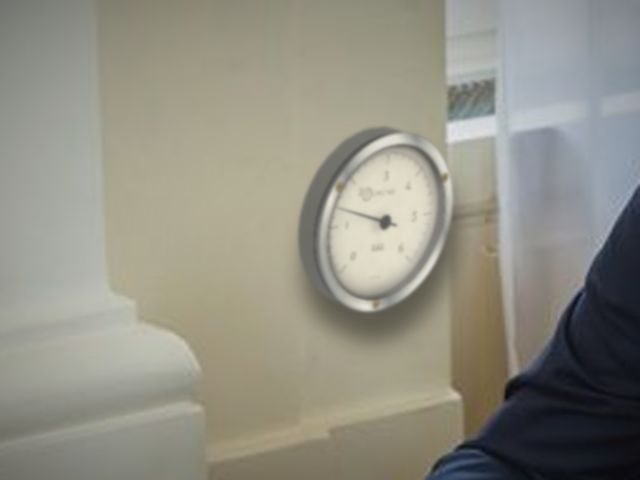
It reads **1.4** bar
